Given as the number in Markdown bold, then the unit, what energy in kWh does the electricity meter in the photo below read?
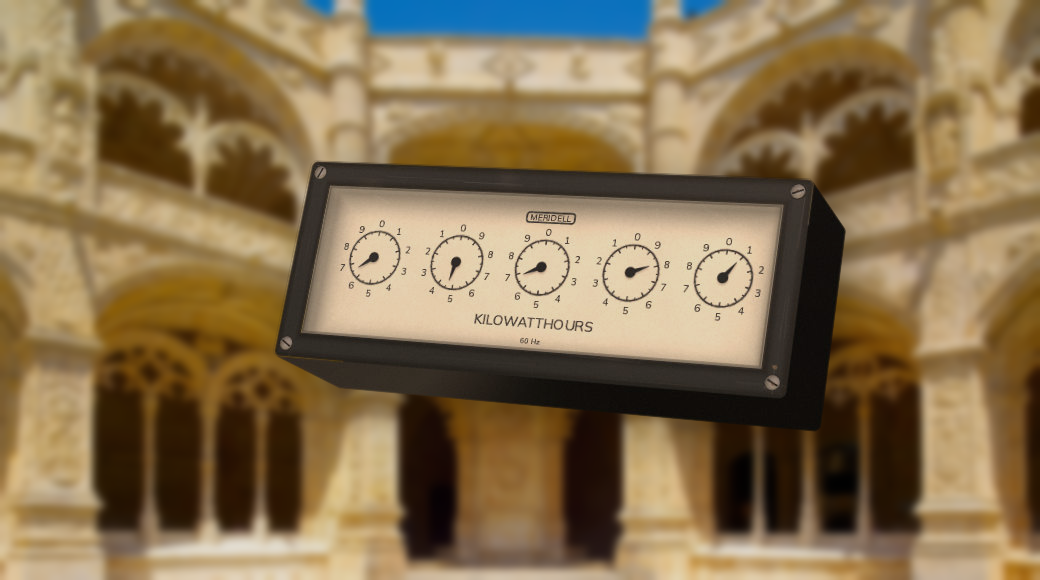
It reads **64681** kWh
